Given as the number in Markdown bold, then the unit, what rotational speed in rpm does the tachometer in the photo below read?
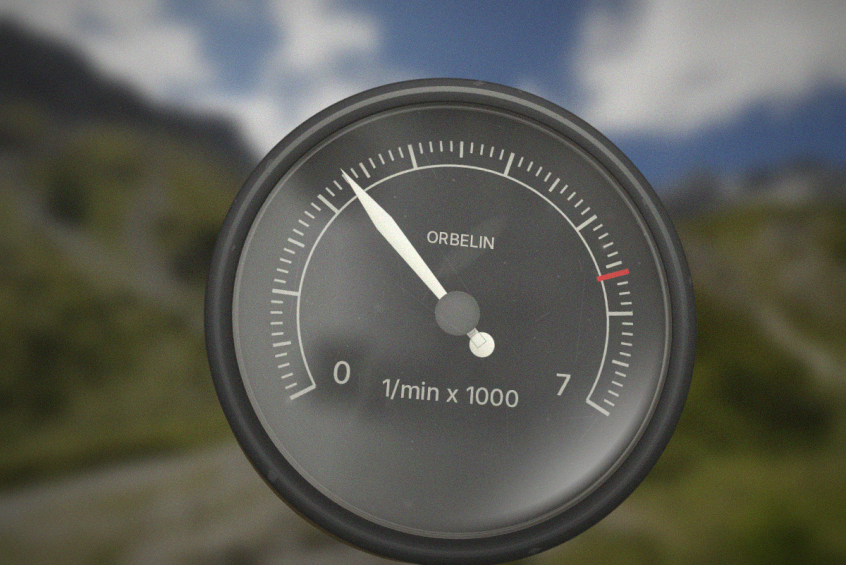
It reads **2300** rpm
